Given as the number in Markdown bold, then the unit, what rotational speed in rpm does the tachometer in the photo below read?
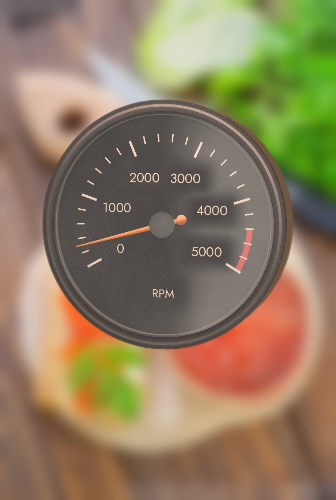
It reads **300** rpm
